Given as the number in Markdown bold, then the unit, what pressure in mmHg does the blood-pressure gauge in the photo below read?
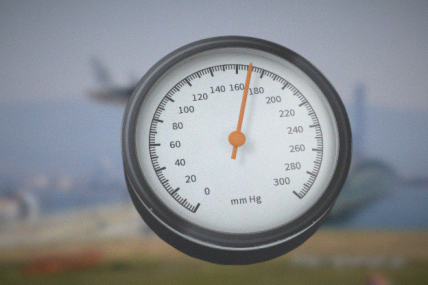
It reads **170** mmHg
